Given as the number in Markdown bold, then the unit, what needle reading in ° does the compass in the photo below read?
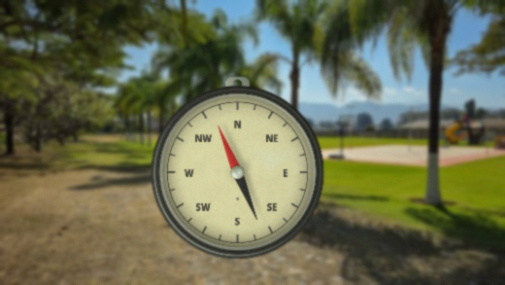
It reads **337.5** °
